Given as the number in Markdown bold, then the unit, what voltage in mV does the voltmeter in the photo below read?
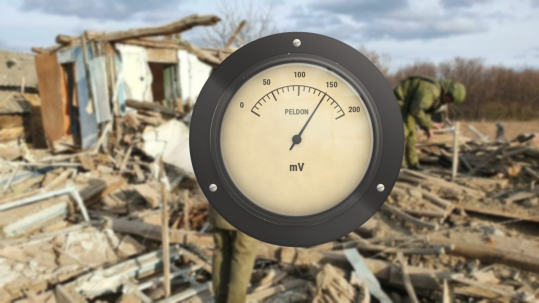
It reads **150** mV
